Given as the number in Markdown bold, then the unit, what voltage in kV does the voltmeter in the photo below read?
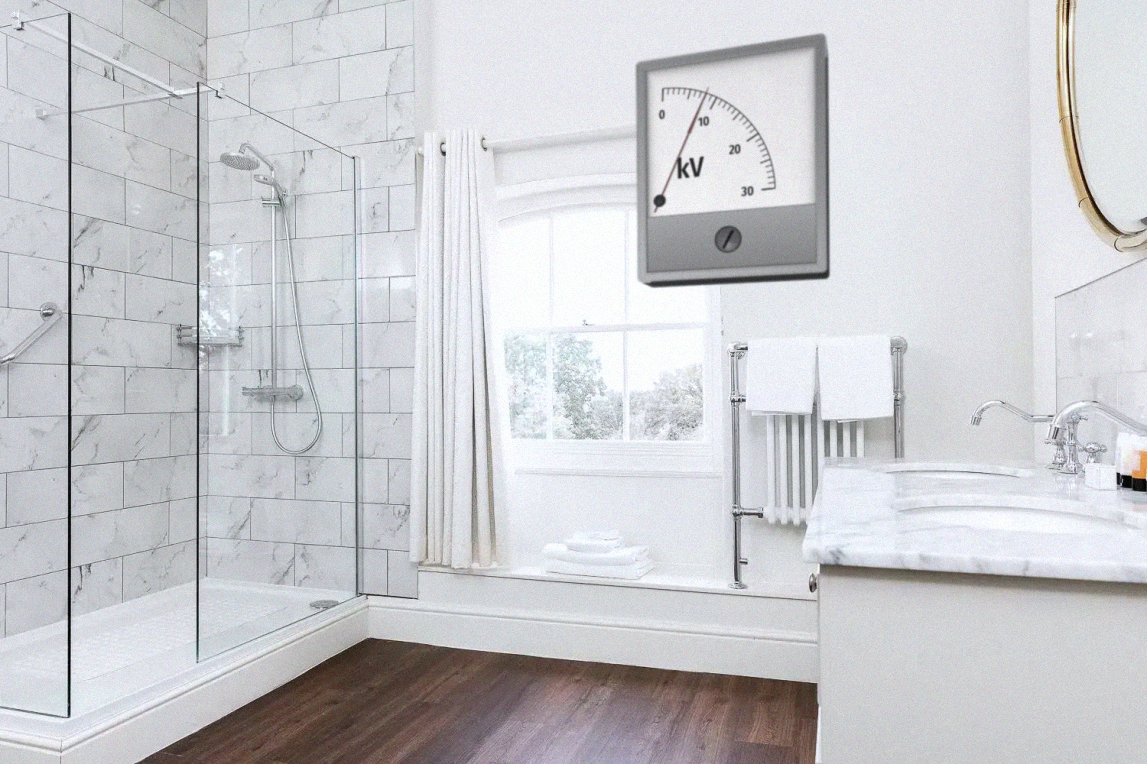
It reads **8** kV
